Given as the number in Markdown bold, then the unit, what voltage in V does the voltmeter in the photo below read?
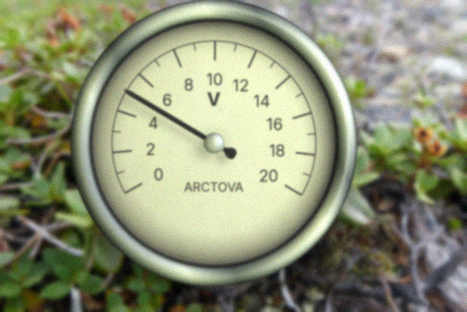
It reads **5** V
